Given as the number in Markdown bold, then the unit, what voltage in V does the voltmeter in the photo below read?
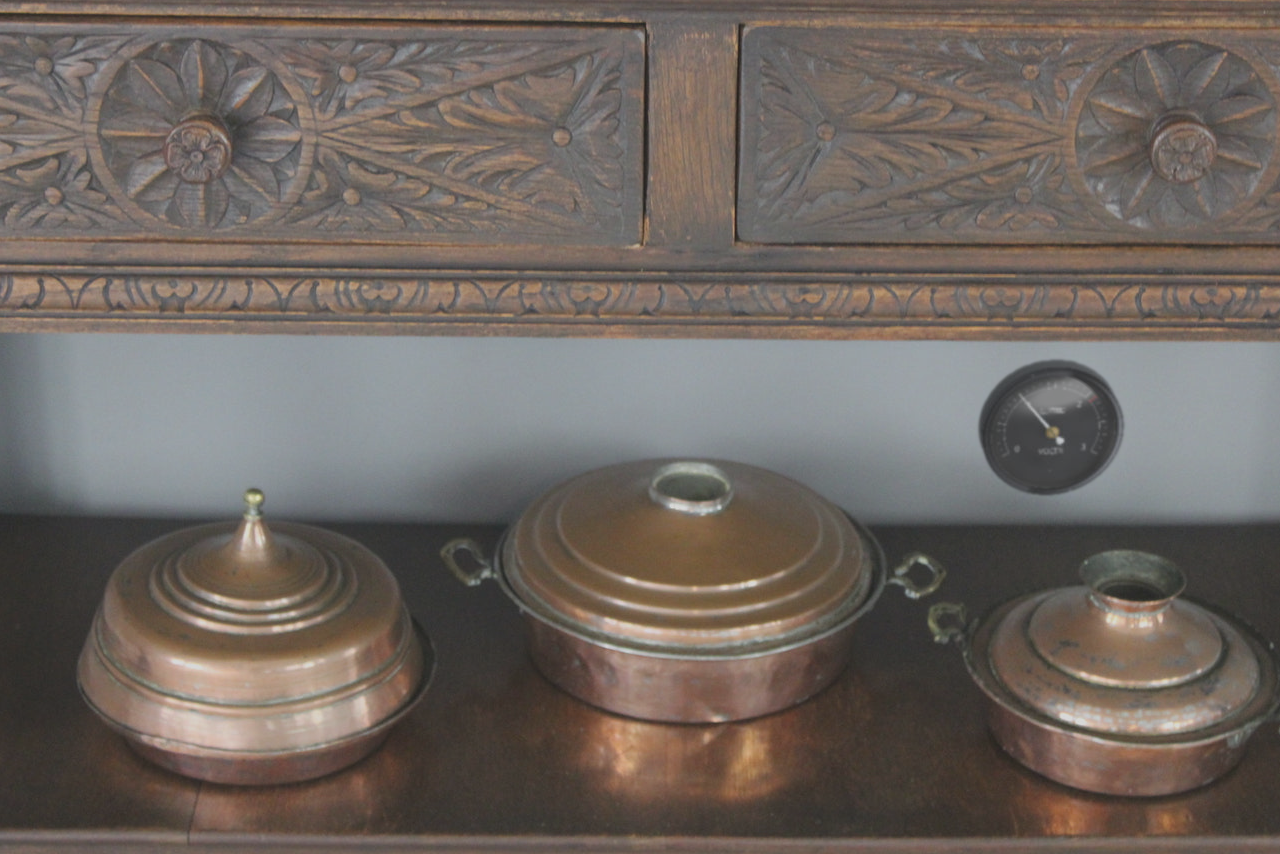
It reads **1** V
